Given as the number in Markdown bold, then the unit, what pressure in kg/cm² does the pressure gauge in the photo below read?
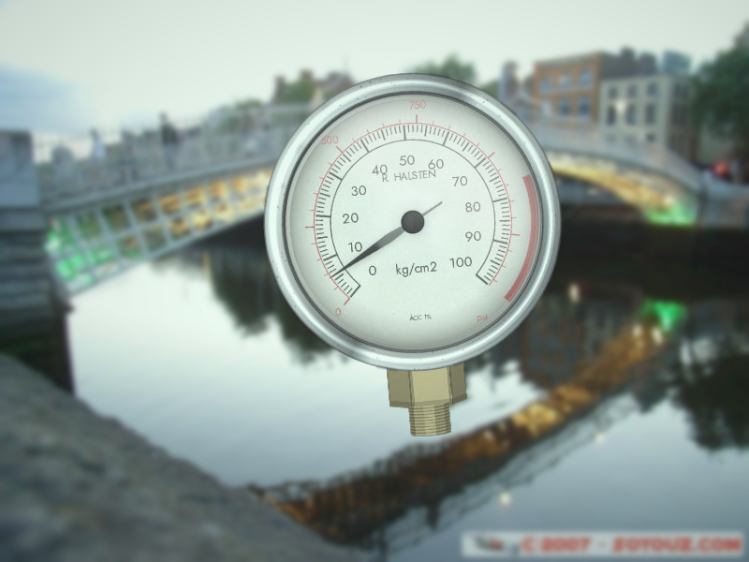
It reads **6** kg/cm²
